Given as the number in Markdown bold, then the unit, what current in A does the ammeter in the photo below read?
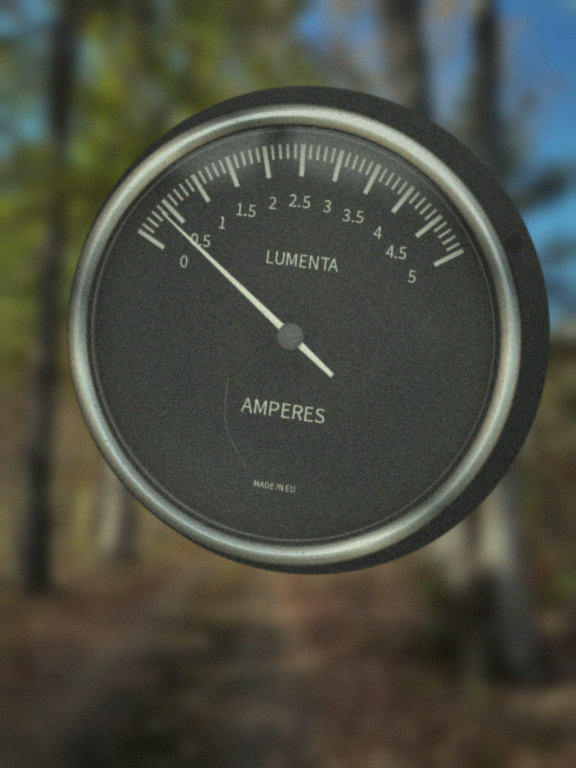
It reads **0.4** A
